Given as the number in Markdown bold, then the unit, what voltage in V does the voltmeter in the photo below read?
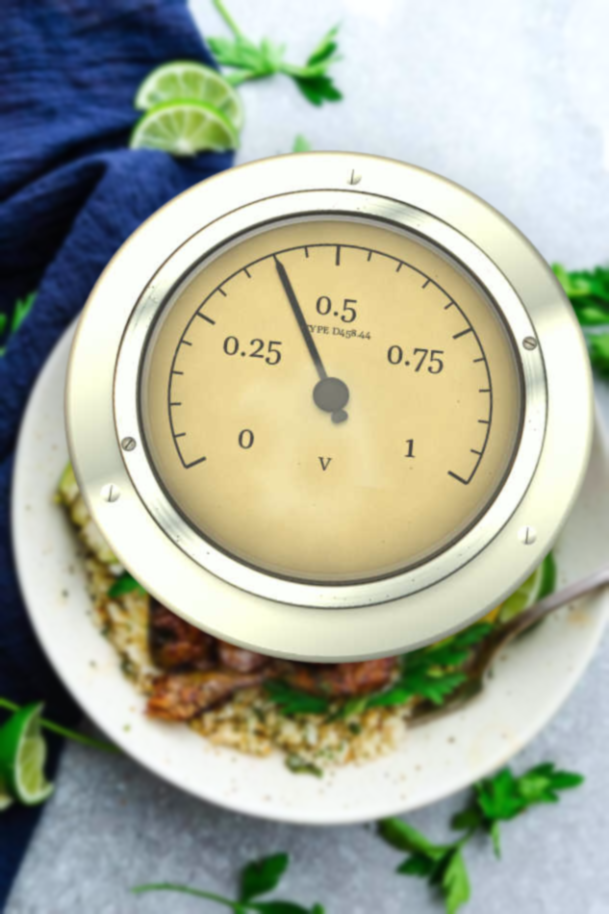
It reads **0.4** V
